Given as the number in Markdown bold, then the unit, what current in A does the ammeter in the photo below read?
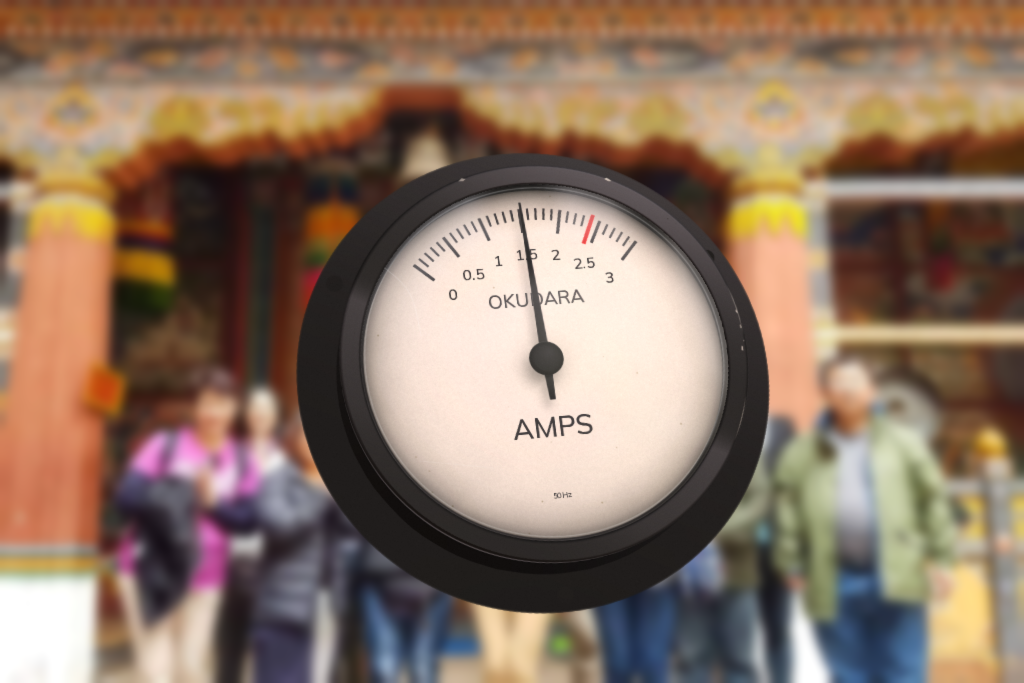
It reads **1.5** A
